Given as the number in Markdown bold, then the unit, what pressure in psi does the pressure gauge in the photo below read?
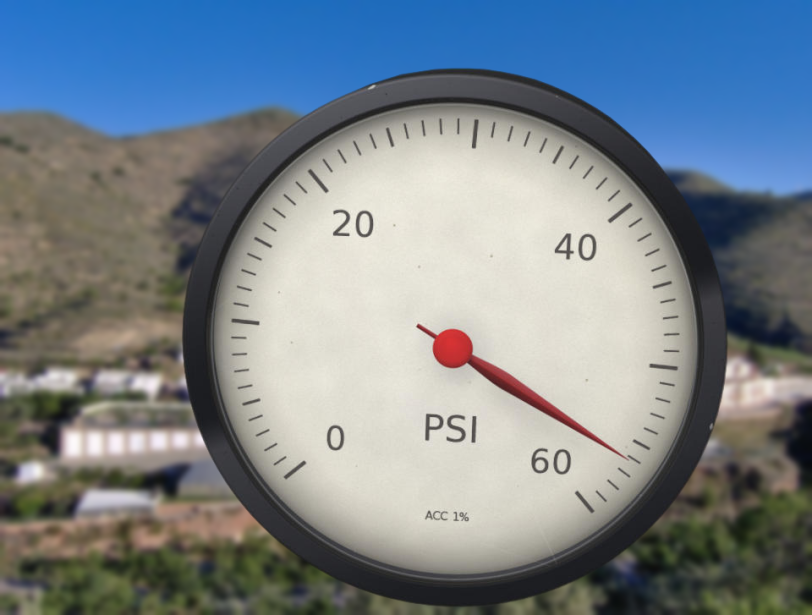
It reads **56** psi
